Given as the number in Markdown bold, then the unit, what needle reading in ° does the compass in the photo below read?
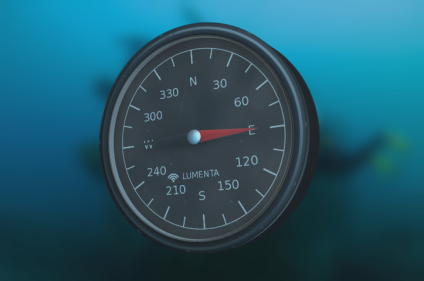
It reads **90** °
